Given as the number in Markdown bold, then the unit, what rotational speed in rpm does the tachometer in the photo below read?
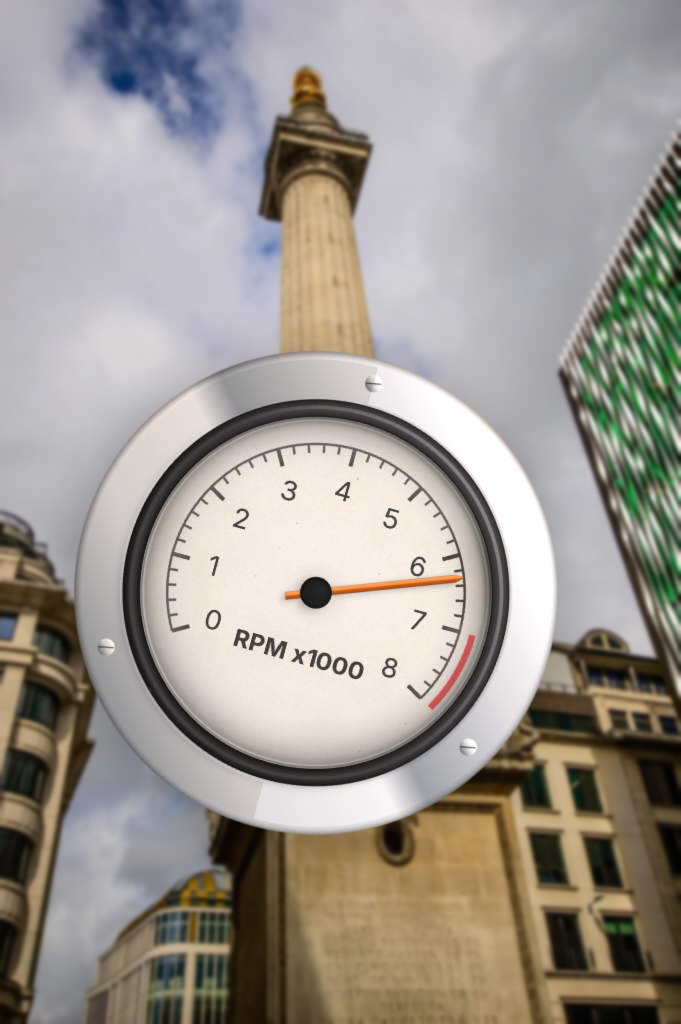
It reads **6300** rpm
